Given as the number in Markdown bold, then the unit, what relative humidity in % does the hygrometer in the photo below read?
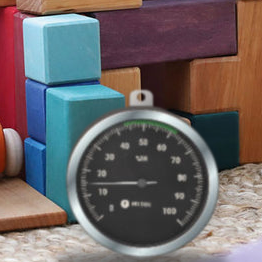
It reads **15** %
